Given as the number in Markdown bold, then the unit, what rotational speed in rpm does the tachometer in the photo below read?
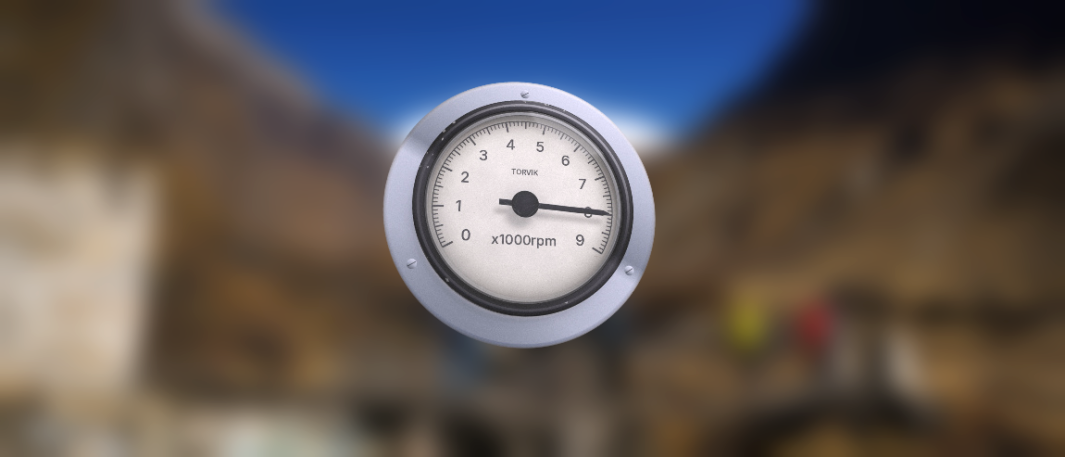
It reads **8000** rpm
